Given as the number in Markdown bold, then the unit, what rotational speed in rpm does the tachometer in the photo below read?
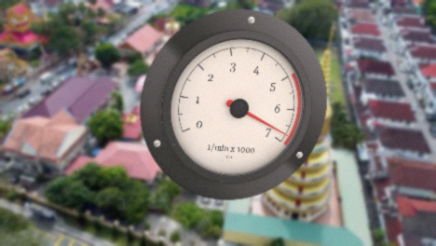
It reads **6750** rpm
